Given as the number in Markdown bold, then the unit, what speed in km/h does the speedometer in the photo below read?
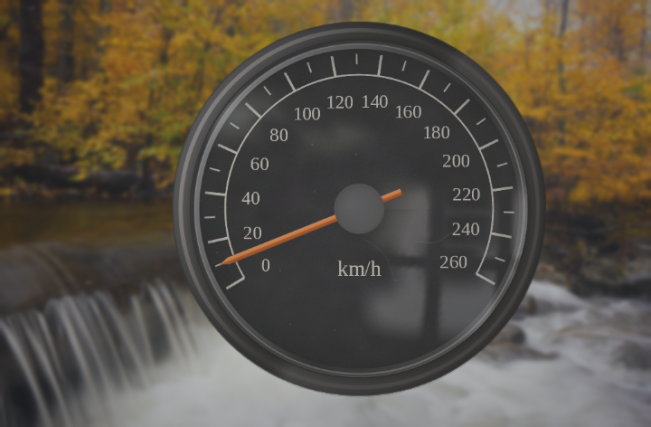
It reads **10** km/h
